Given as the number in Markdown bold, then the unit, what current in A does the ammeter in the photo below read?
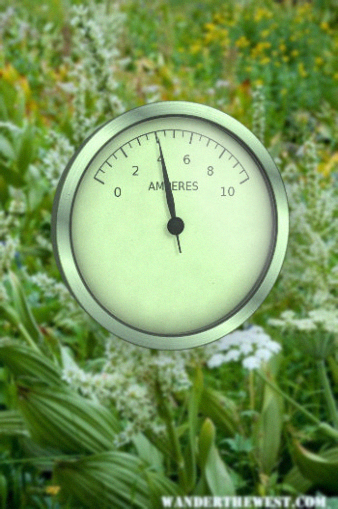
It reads **4** A
